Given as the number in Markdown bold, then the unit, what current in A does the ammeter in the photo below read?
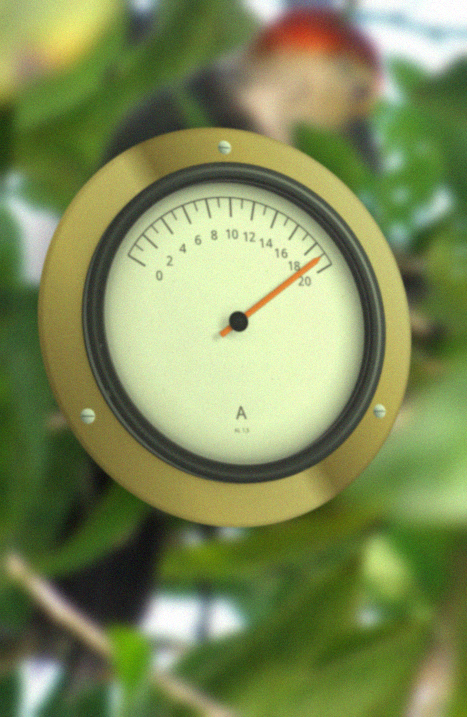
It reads **19** A
